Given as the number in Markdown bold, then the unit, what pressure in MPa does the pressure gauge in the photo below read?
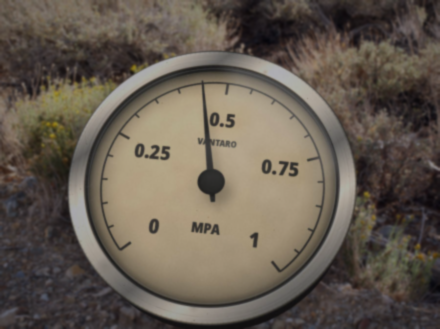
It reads **0.45** MPa
